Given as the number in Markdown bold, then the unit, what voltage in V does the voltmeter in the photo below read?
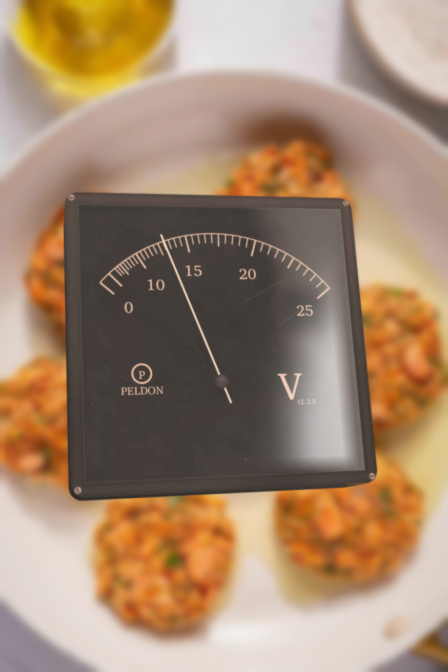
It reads **13** V
